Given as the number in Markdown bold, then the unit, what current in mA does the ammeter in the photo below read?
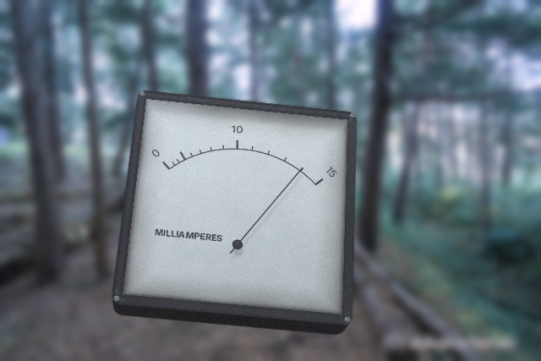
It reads **14** mA
